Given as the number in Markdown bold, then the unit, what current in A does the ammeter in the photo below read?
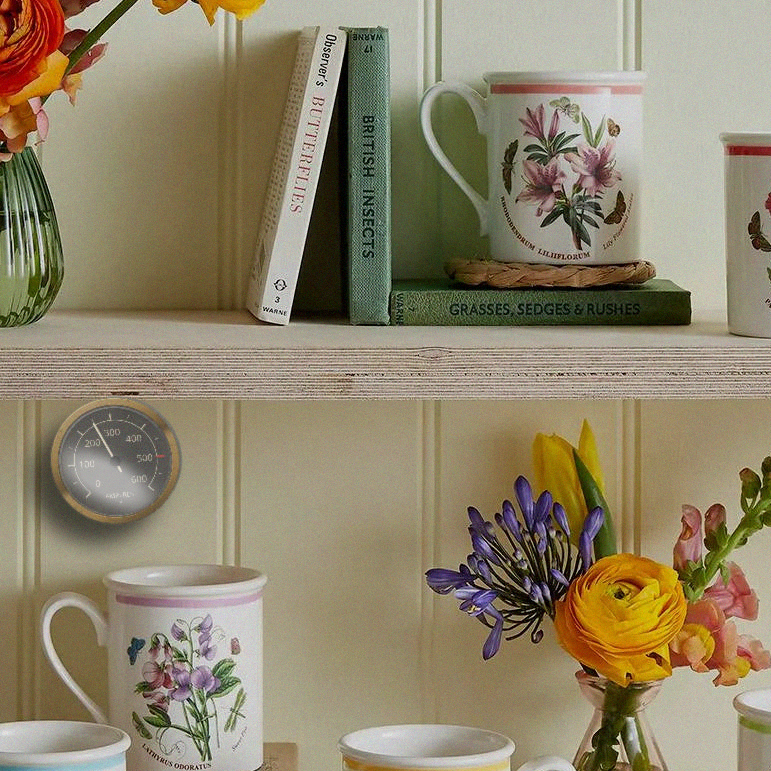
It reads **250** A
